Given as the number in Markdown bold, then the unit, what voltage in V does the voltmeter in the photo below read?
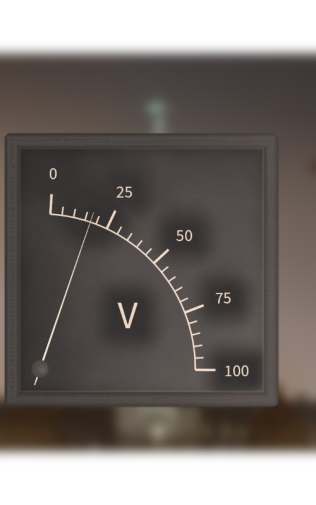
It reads **17.5** V
